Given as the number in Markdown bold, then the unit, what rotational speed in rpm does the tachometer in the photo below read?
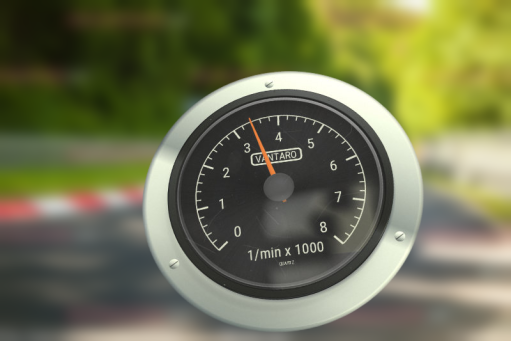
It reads **3400** rpm
